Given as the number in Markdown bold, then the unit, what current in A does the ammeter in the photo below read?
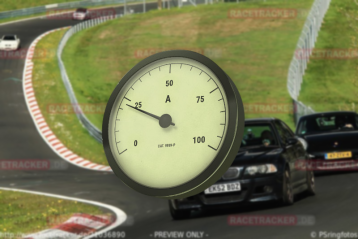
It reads **22.5** A
